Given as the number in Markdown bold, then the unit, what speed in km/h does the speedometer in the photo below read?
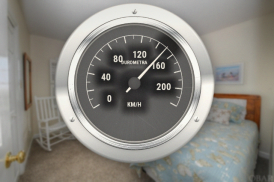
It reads **150** km/h
